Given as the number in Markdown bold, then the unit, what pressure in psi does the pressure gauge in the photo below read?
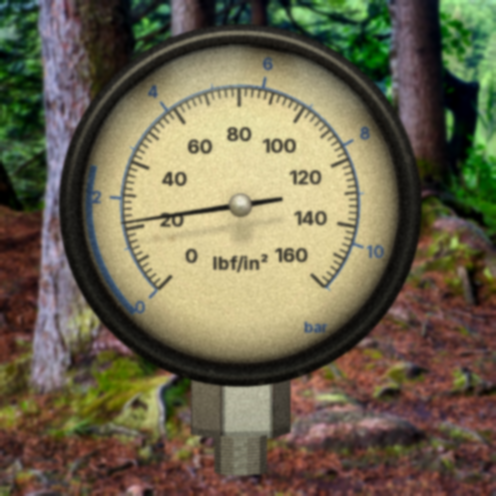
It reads **22** psi
